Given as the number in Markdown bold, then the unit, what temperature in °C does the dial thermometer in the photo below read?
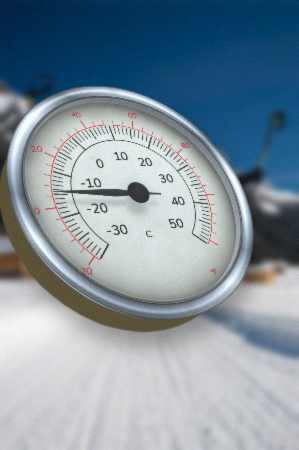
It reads **-15** °C
